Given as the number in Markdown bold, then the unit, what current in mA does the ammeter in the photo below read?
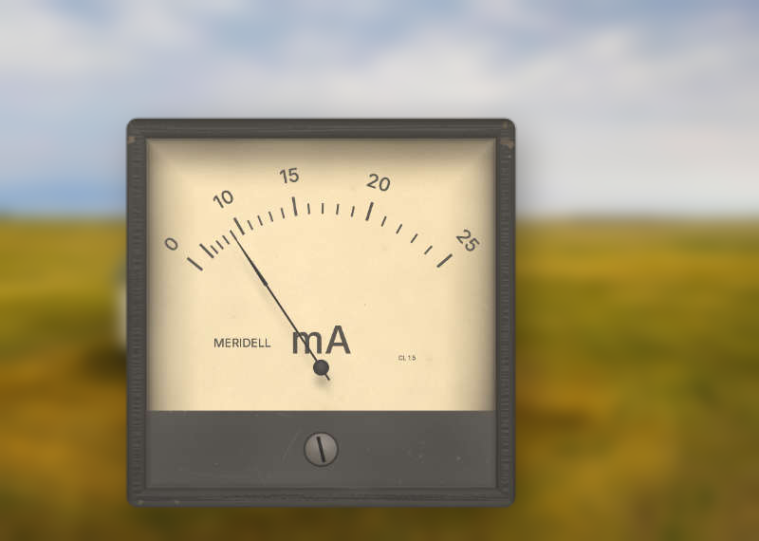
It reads **9** mA
